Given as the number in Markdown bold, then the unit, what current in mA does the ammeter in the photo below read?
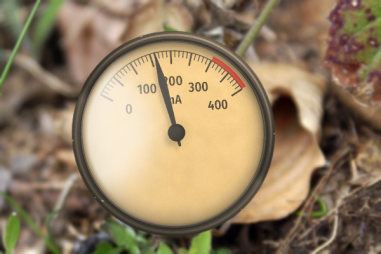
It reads **160** mA
